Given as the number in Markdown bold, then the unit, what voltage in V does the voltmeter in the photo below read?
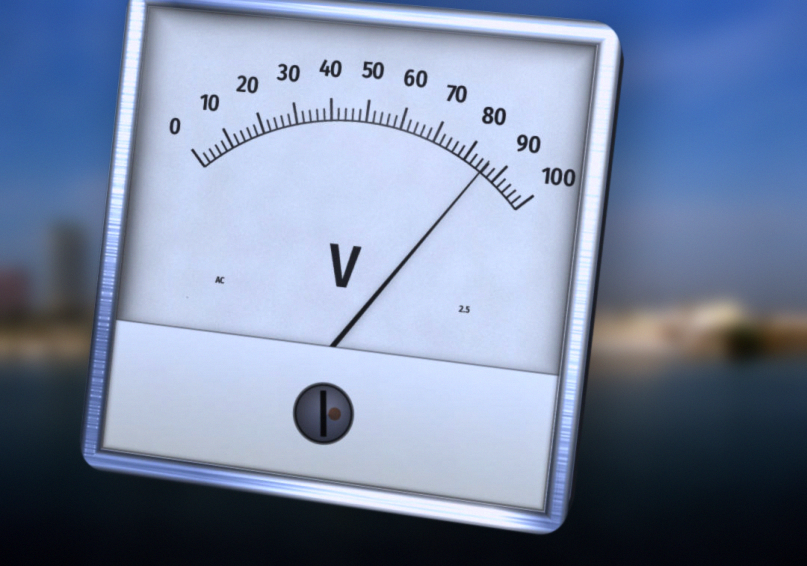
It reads **86** V
